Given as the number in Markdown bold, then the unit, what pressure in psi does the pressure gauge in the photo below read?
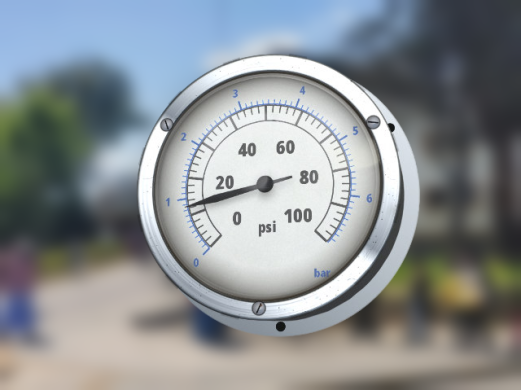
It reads **12** psi
